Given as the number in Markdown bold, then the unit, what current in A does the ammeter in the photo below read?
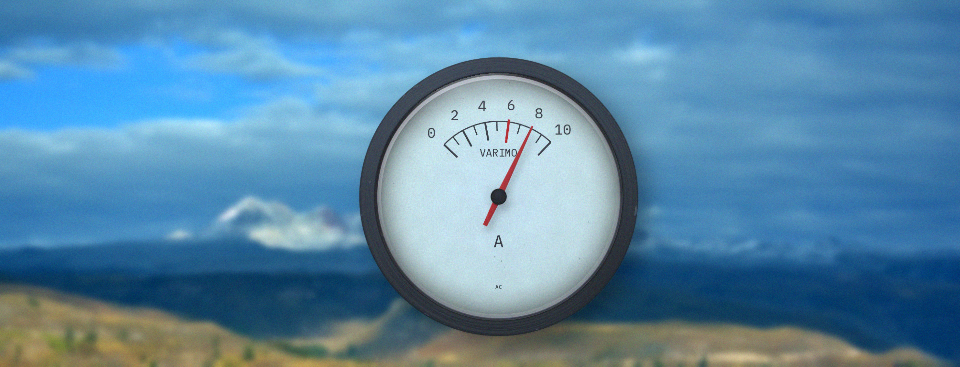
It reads **8** A
